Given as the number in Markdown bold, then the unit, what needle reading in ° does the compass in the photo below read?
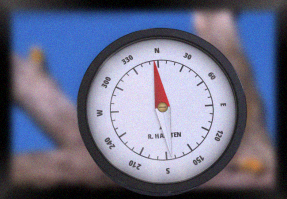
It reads **355** °
